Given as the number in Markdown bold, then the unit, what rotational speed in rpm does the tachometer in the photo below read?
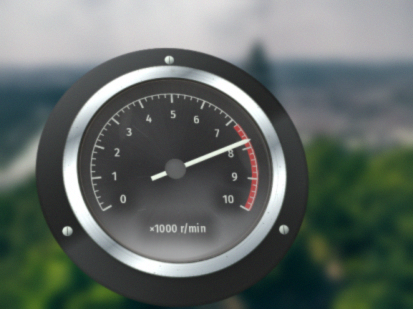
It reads **7800** rpm
